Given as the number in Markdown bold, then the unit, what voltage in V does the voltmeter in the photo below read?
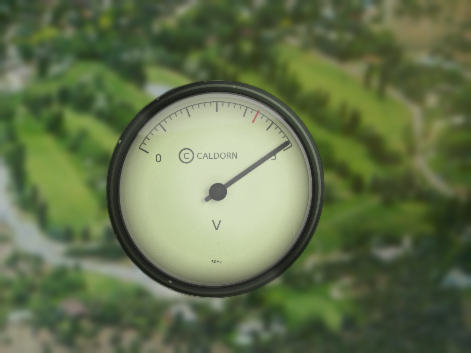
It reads **2.9** V
